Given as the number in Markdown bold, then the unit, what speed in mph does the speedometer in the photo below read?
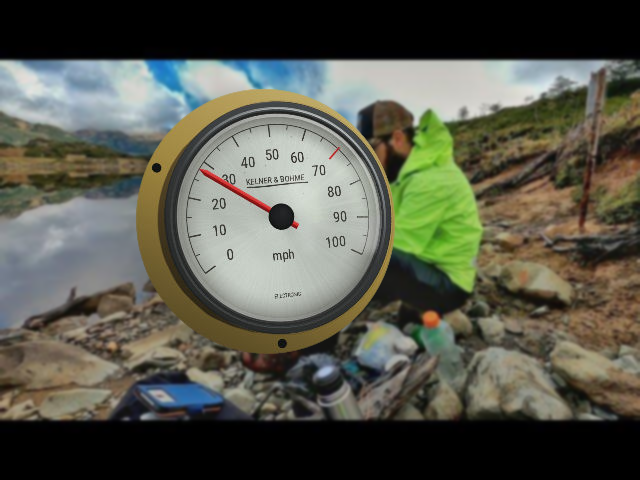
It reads **27.5** mph
